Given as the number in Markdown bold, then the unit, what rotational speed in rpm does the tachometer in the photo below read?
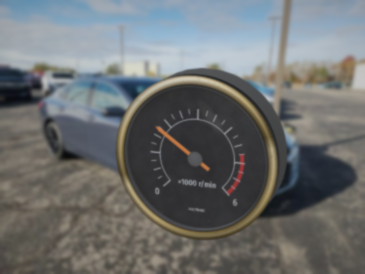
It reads **1750** rpm
